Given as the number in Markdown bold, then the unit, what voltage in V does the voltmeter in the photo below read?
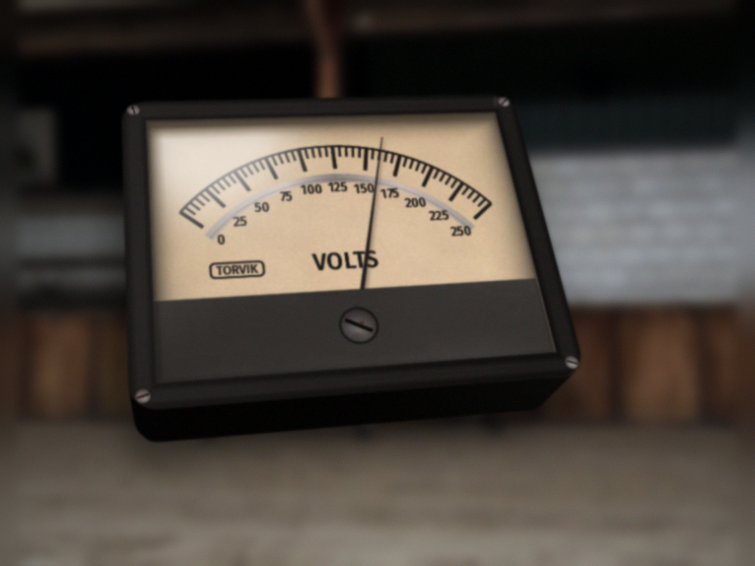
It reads **160** V
